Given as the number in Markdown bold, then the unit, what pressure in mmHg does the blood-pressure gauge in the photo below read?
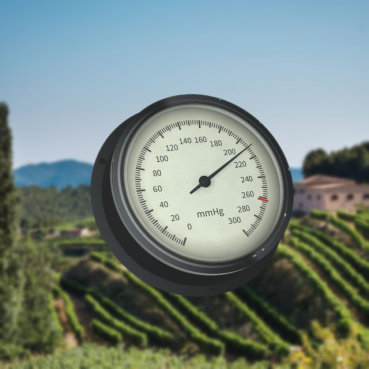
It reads **210** mmHg
